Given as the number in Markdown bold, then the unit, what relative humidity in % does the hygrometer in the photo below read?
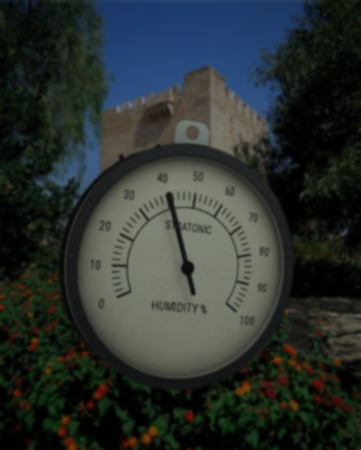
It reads **40** %
